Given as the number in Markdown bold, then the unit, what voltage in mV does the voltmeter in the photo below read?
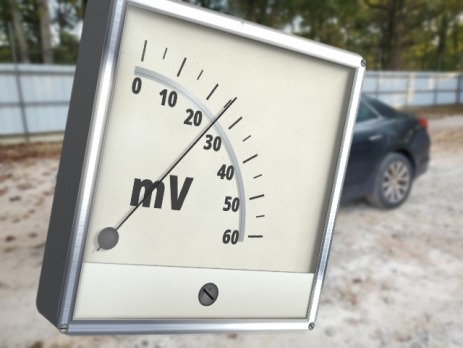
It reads **25** mV
